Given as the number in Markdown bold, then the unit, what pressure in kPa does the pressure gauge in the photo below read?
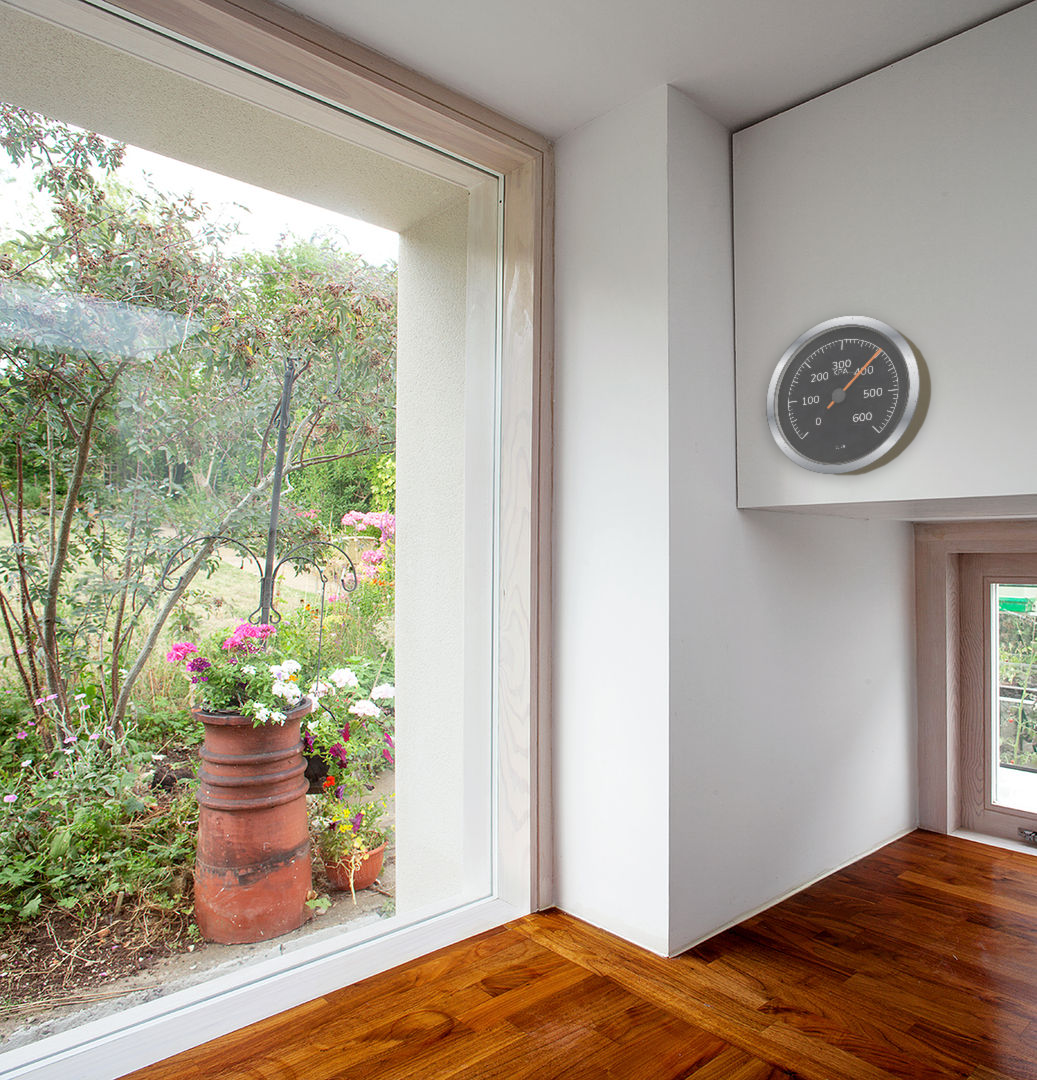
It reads **400** kPa
